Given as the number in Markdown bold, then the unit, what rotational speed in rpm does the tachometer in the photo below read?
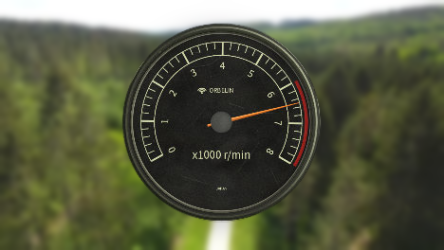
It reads **6500** rpm
